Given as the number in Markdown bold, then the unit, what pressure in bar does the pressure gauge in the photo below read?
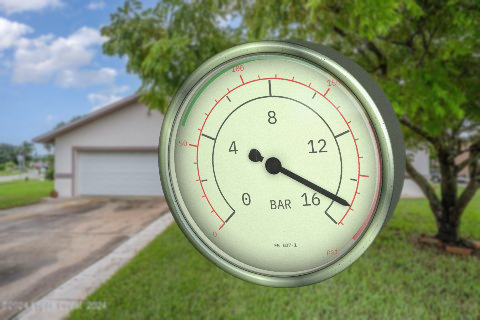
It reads **15** bar
